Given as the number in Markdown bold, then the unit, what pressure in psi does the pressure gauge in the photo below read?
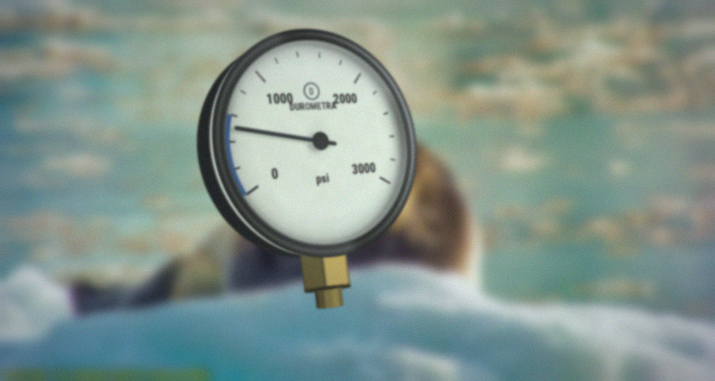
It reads **500** psi
